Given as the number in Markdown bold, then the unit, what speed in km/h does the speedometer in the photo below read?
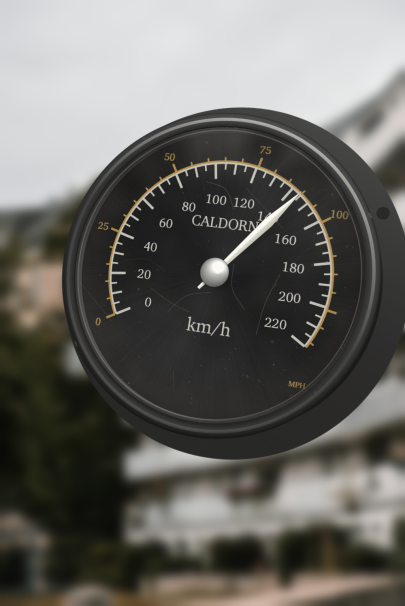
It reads **145** km/h
